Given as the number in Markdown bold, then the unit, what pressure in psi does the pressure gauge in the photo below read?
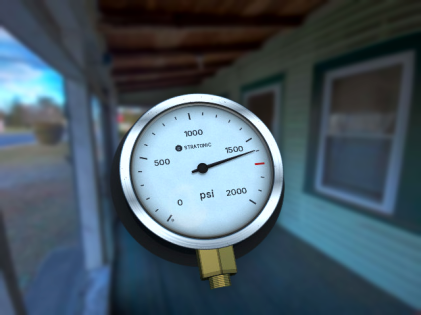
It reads **1600** psi
